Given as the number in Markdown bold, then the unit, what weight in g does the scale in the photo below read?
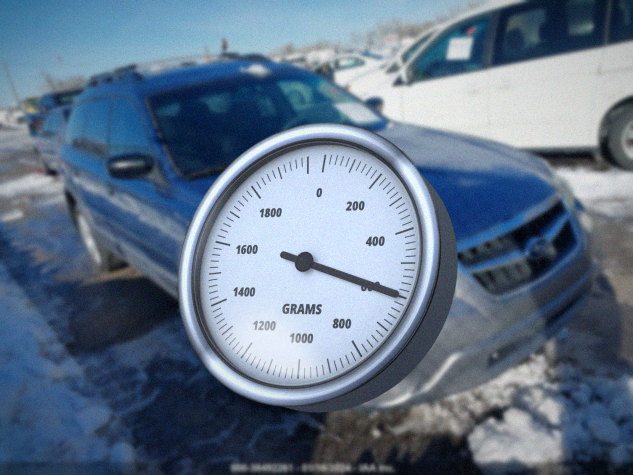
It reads **600** g
